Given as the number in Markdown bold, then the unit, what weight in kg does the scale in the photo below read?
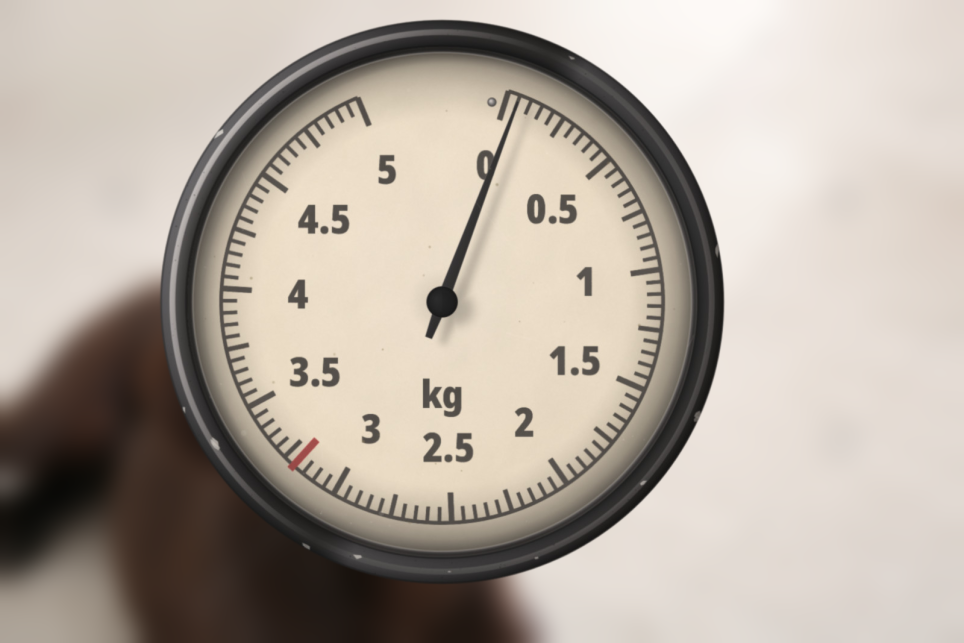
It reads **0.05** kg
